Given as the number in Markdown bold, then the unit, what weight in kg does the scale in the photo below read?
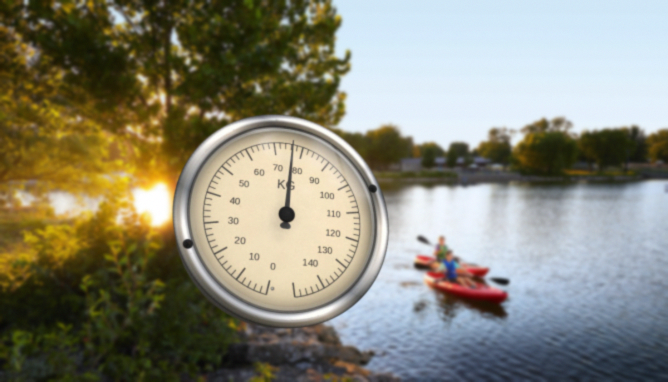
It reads **76** kg
